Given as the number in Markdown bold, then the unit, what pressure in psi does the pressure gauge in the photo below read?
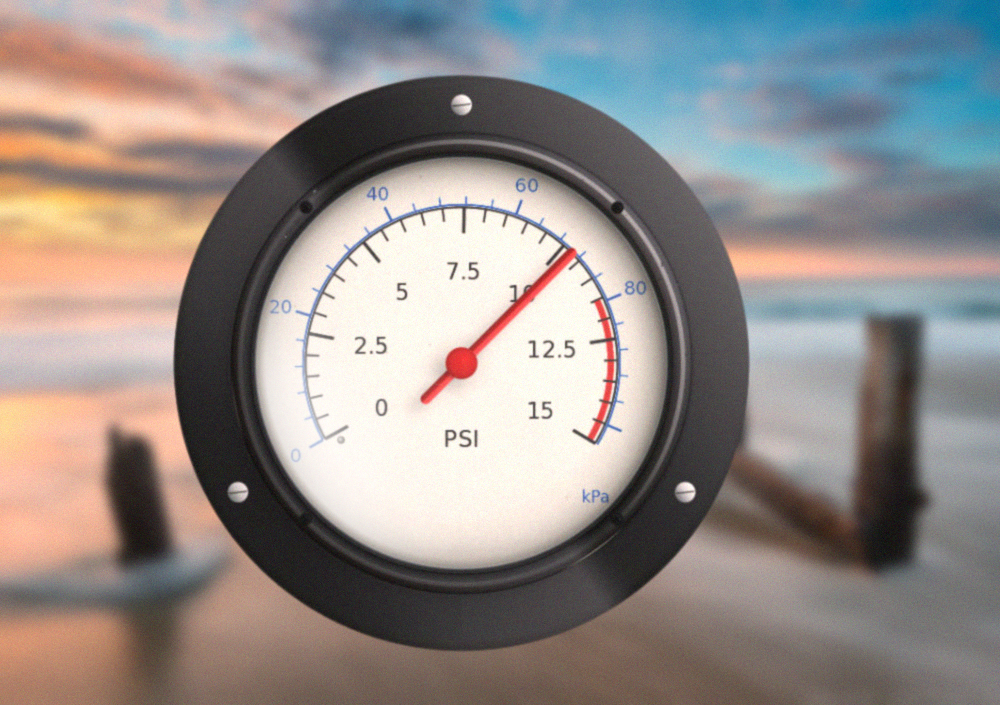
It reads **10.25** psi
